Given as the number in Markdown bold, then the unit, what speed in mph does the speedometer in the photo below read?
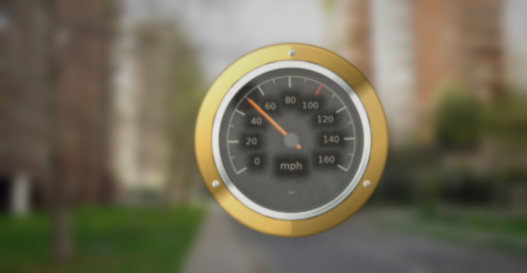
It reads **50** mph
